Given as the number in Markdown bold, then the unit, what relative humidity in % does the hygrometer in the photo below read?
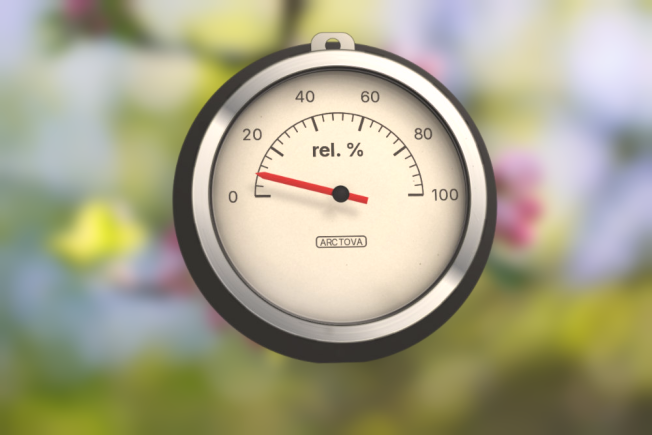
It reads **8** %
